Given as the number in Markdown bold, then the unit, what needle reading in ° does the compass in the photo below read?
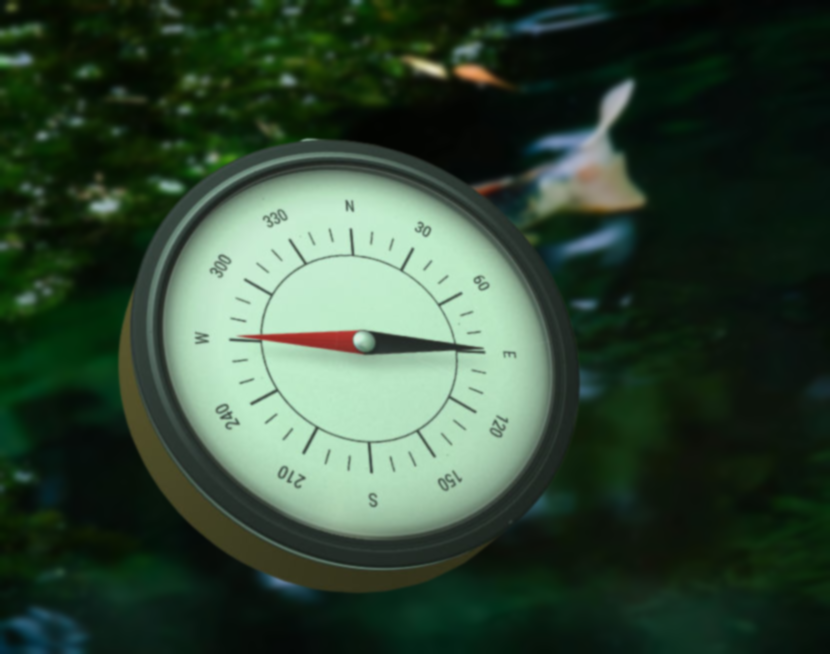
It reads **270** °
